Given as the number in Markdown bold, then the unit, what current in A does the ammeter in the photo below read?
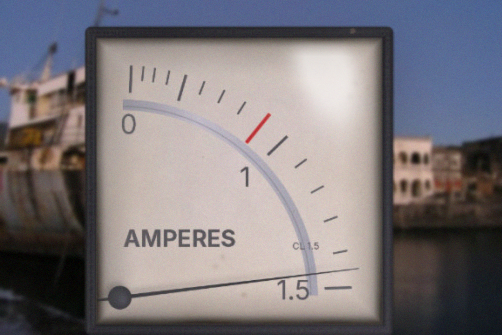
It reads **1.45** A
